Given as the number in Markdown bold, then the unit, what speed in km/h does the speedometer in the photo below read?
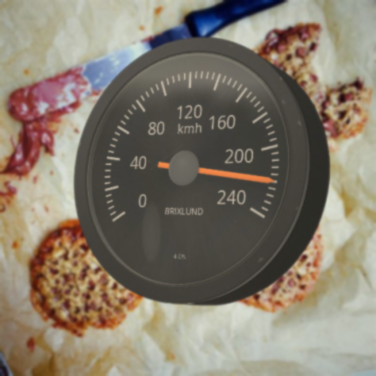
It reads **220** km/h
